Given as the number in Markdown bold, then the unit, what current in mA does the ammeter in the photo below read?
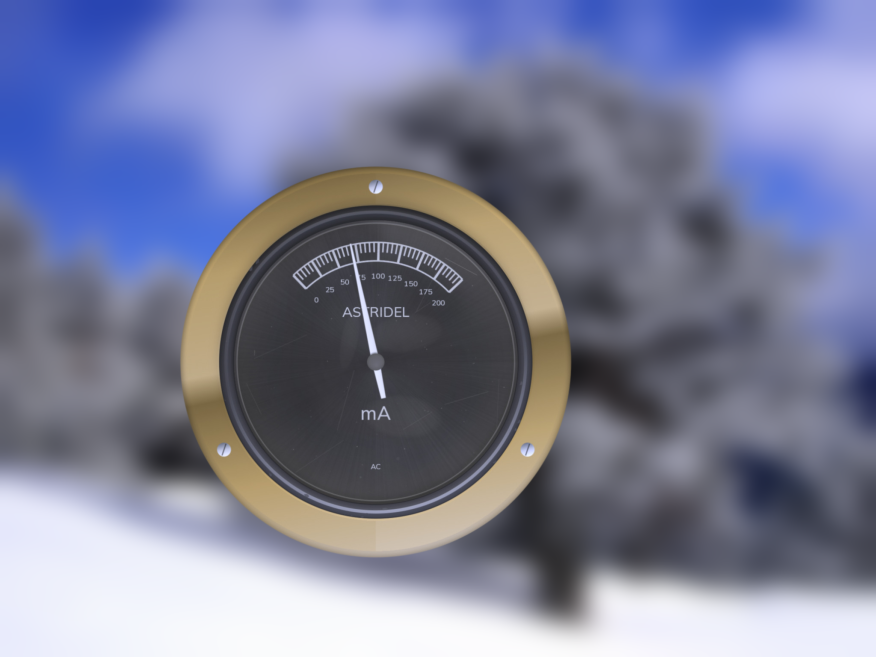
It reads **70** mA
